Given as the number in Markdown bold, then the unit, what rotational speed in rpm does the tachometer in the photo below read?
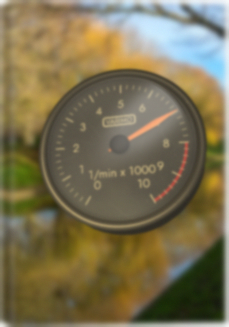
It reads **7000** rpm
